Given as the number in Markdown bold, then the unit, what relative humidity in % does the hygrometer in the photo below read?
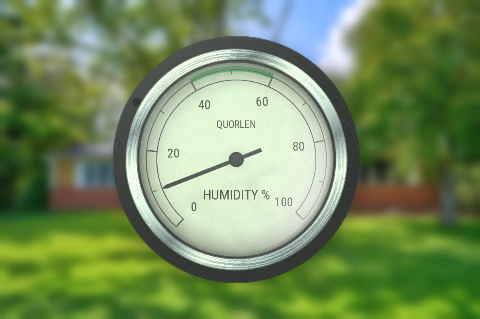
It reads **10** %
